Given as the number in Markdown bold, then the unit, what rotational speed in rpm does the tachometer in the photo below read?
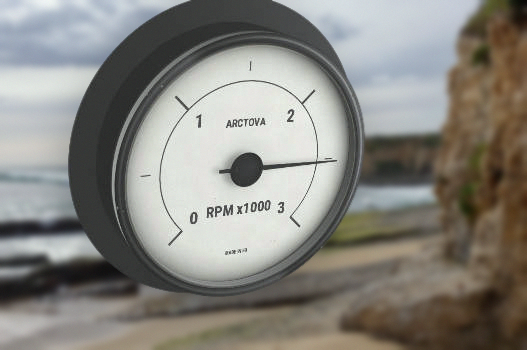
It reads **2500** rpm
